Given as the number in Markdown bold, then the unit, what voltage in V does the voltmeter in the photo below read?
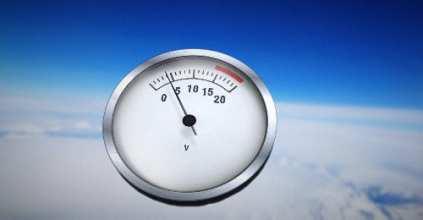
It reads **4** V
